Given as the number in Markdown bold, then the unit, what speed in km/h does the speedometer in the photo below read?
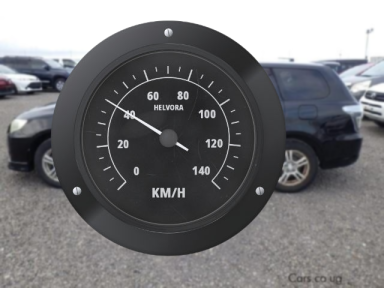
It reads **40** km/h
